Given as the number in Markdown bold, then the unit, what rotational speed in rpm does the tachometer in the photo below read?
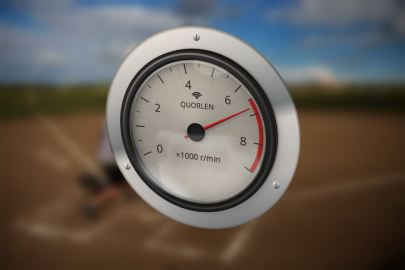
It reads **6750** rpm
